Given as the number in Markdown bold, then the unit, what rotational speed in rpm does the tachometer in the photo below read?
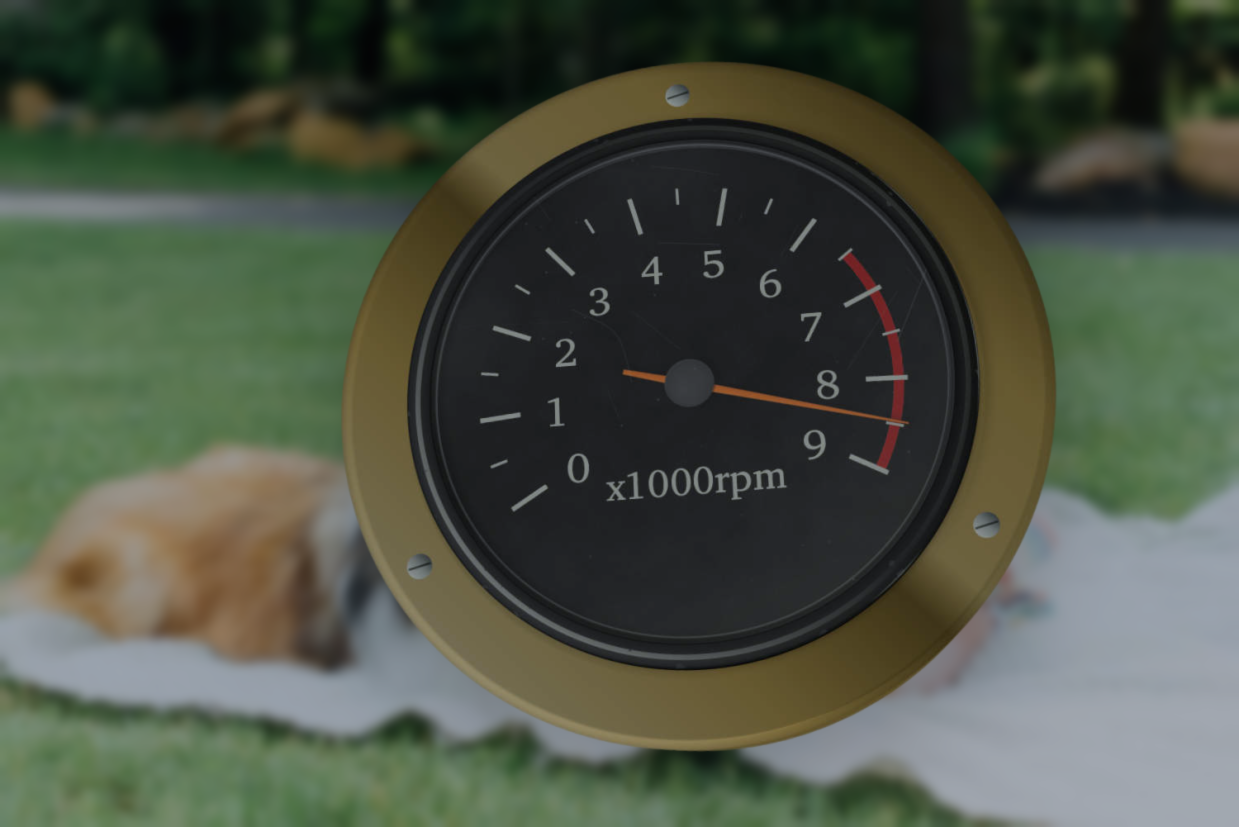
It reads **8500** rpm
